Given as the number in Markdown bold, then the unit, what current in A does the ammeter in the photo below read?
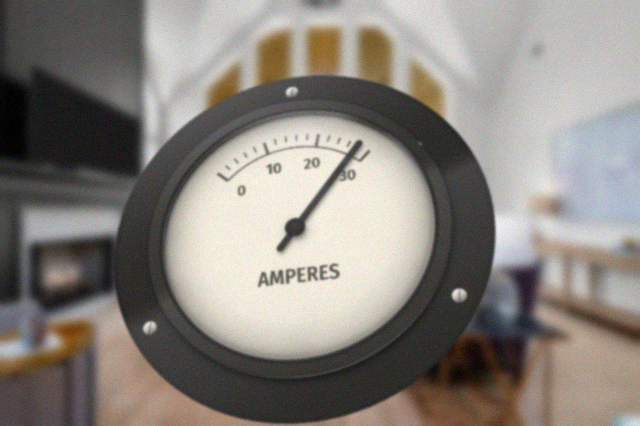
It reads **28** A
